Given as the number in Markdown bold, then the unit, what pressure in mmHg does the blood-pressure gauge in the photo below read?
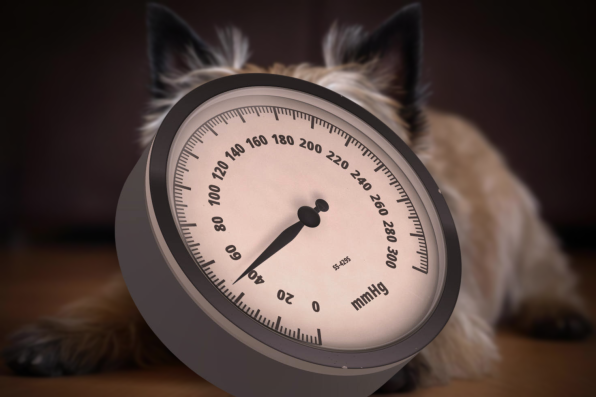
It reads **46** mmHg
